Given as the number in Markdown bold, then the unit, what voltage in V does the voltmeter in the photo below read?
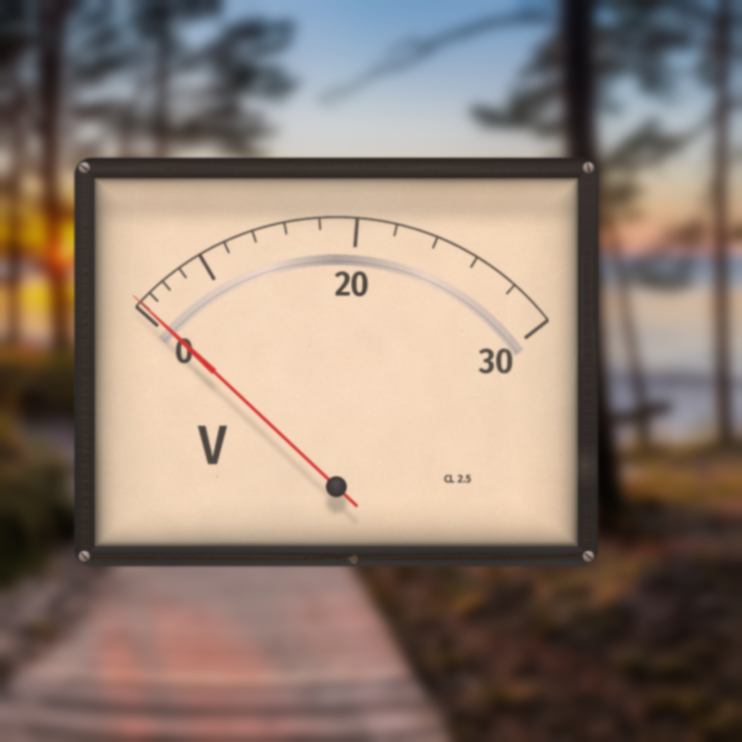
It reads **2** V
